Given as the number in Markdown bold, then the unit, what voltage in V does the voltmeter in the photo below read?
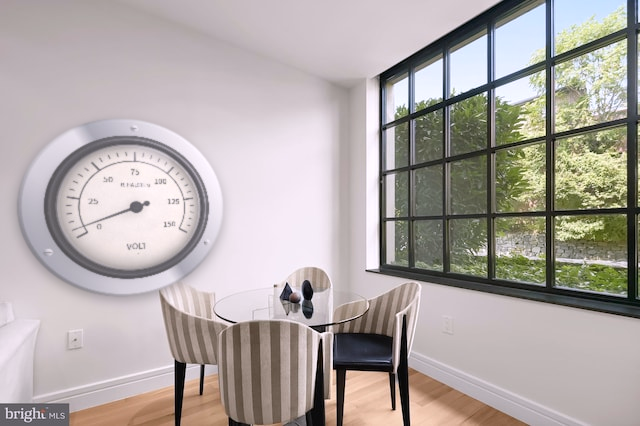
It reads **5** V
